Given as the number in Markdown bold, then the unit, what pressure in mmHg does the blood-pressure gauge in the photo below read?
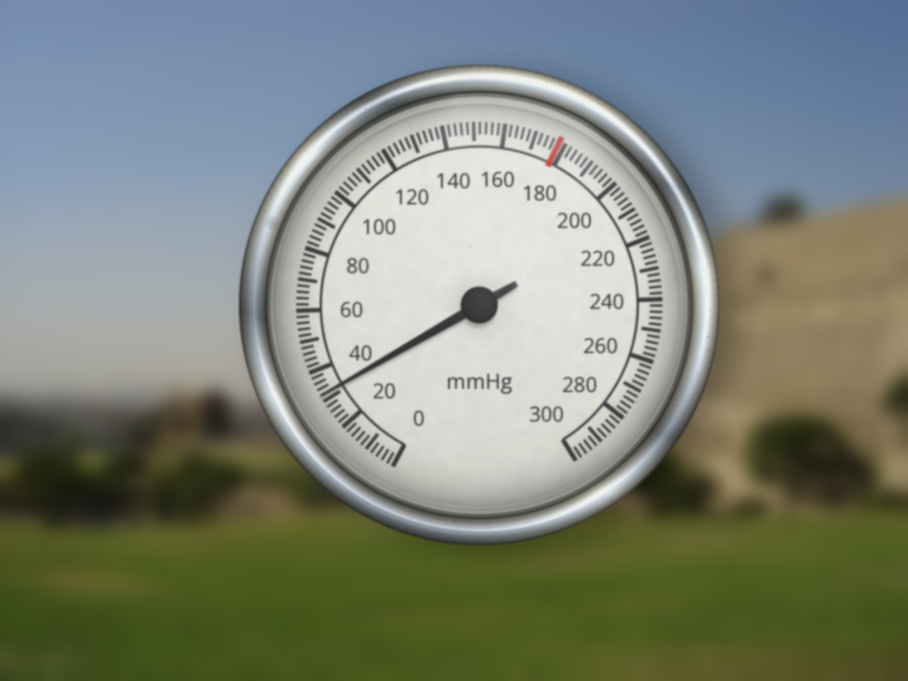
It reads **32** mmHg
